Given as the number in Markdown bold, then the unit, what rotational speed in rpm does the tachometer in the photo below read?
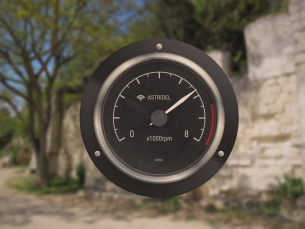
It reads **5750** rpm
